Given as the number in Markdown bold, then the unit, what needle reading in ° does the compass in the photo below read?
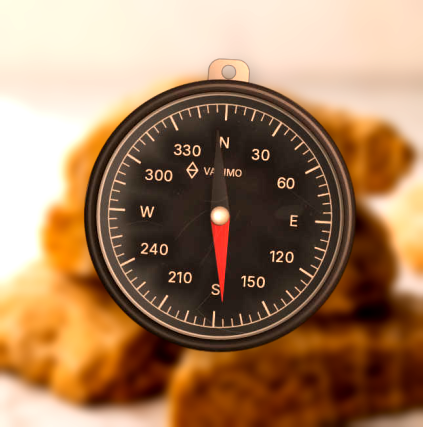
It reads **175** °
